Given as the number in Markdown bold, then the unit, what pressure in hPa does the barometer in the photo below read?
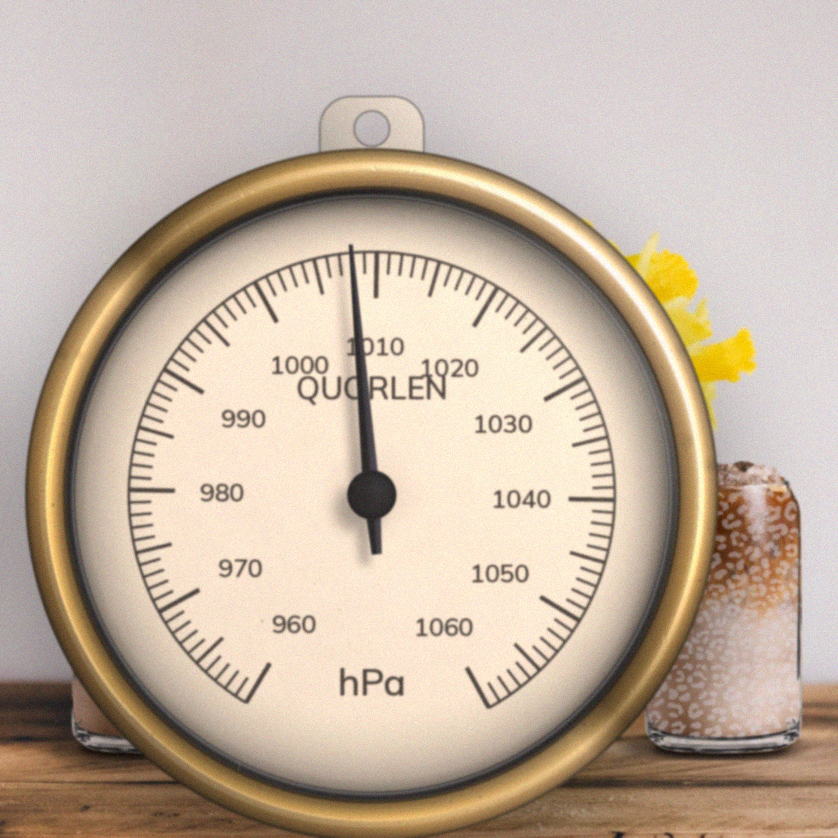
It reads **1008** hPa
